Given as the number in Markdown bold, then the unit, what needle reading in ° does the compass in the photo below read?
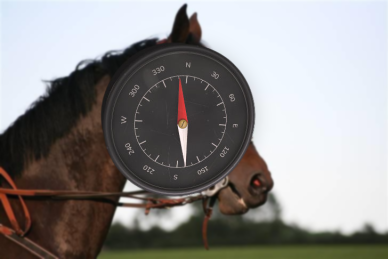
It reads **350** °
